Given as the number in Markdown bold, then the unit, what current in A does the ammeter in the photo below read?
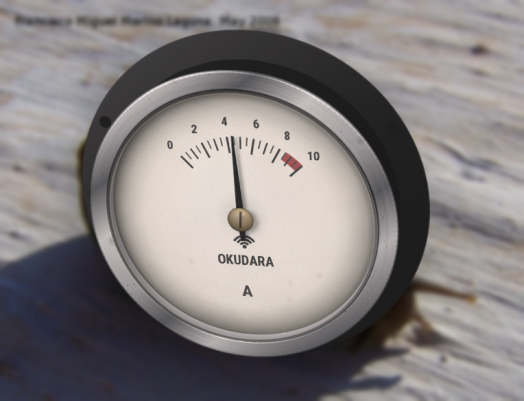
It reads **4.5** A
